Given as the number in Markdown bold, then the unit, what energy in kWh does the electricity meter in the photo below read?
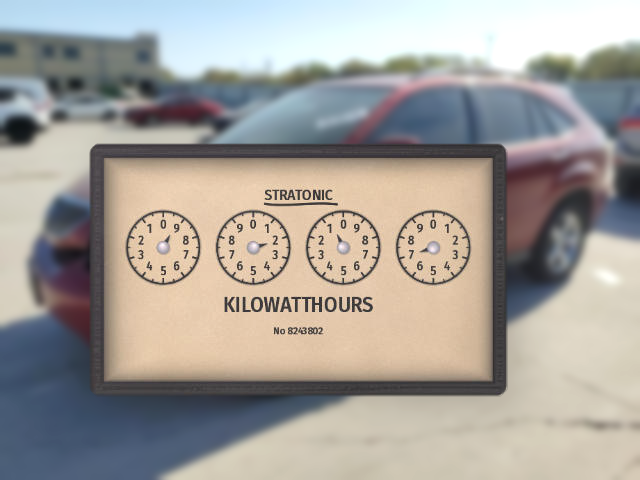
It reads **9207** kWh
